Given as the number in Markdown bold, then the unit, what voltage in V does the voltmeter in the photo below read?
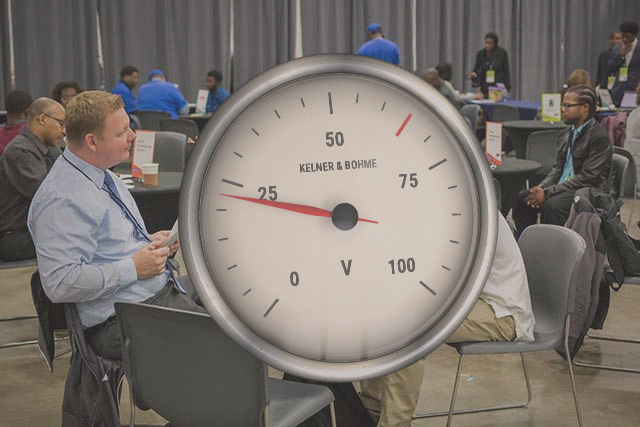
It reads **22.5** V
